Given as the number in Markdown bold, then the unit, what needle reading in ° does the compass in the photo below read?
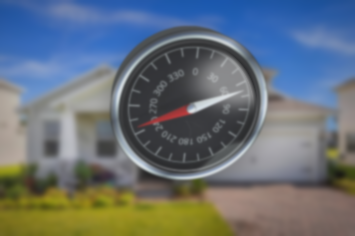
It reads **247.5** °
